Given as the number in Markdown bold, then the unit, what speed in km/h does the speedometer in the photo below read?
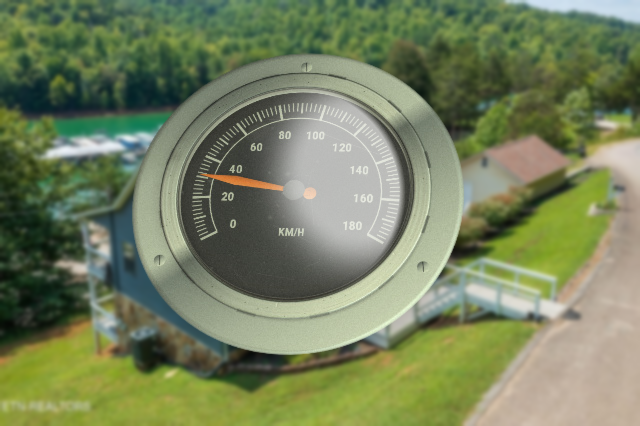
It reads **30** km/h
